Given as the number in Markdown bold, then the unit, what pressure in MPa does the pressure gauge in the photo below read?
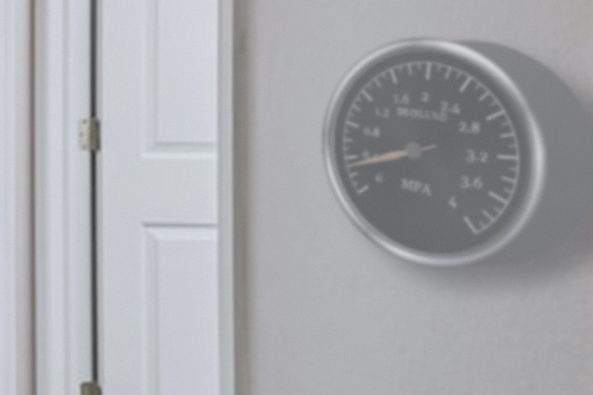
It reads **0.3** MPa
